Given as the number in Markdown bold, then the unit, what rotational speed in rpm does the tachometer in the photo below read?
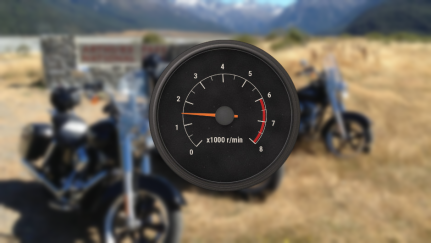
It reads **1500** rpm
